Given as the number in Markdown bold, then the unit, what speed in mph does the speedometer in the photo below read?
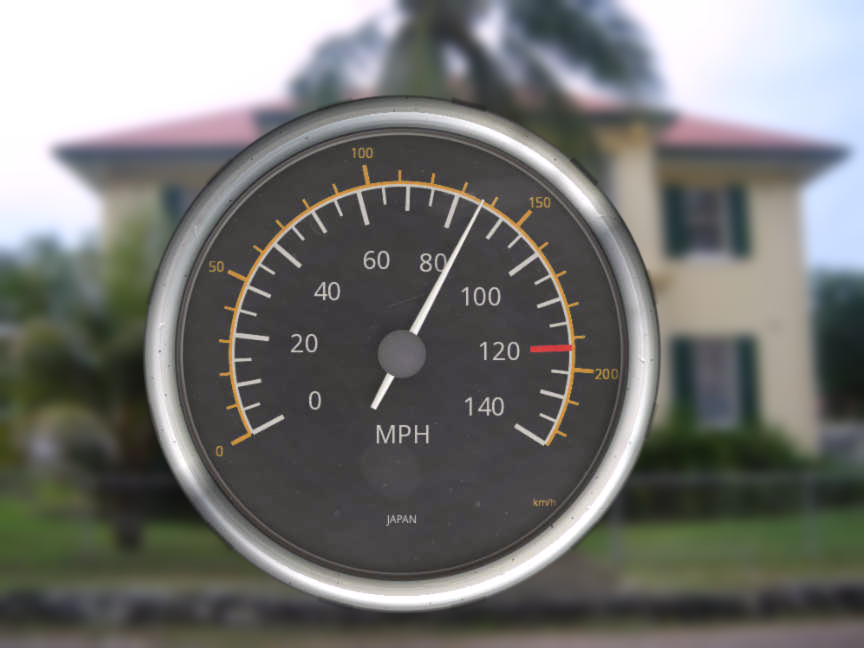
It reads **85** mph
